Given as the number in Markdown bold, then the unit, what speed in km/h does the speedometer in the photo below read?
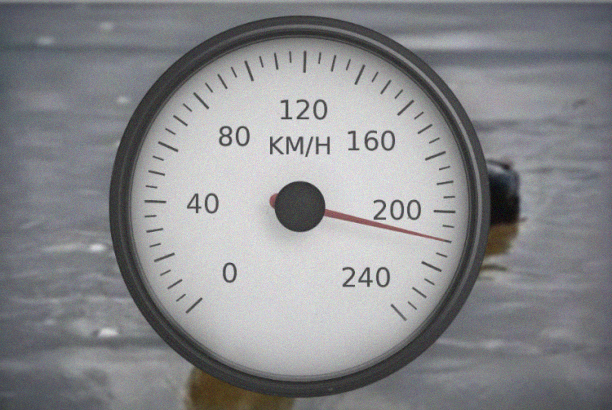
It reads **210** km/h
